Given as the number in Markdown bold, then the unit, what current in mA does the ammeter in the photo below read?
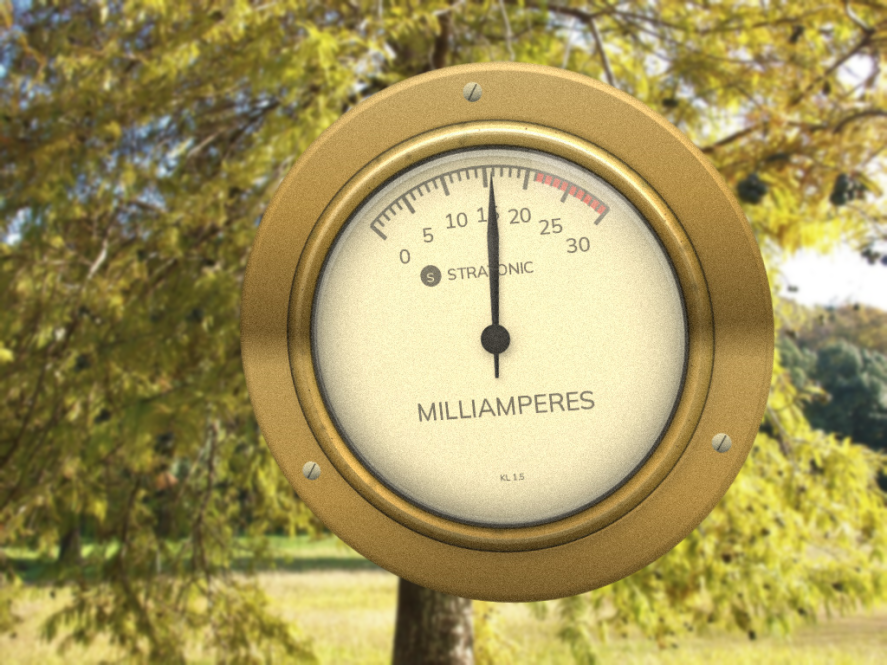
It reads **16** mA
